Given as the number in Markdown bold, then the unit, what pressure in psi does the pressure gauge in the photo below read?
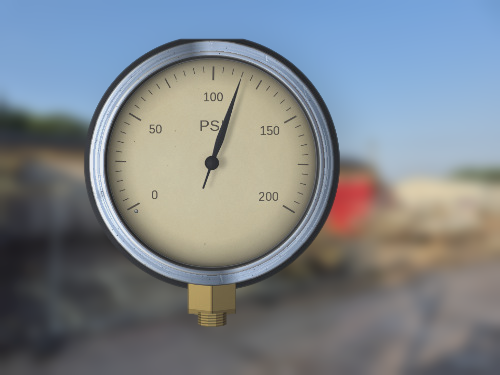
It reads **115** psi
